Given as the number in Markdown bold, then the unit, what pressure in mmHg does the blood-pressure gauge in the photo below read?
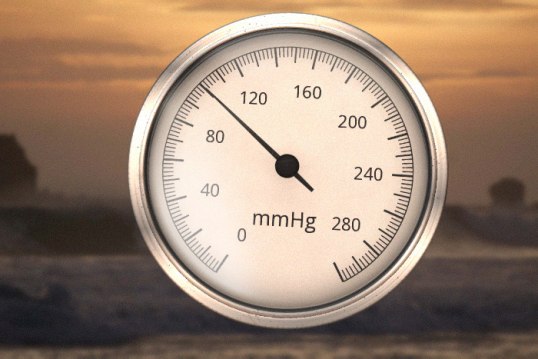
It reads **100** mmHg
